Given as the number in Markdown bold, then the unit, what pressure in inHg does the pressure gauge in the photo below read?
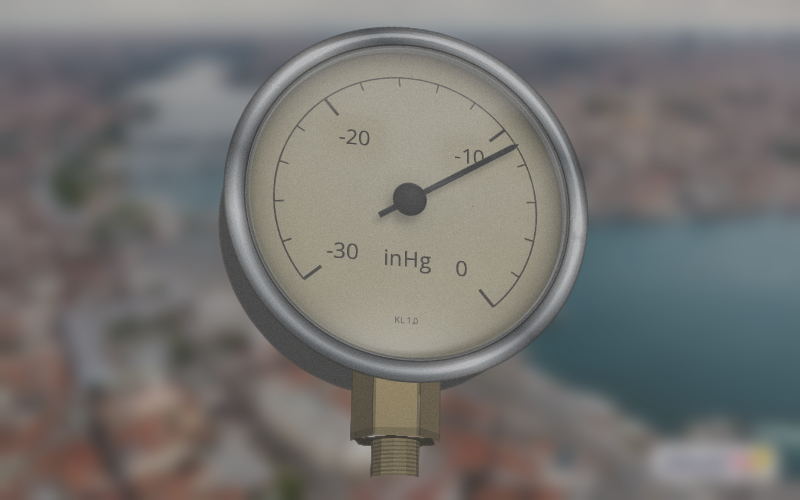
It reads **-9** inHg
